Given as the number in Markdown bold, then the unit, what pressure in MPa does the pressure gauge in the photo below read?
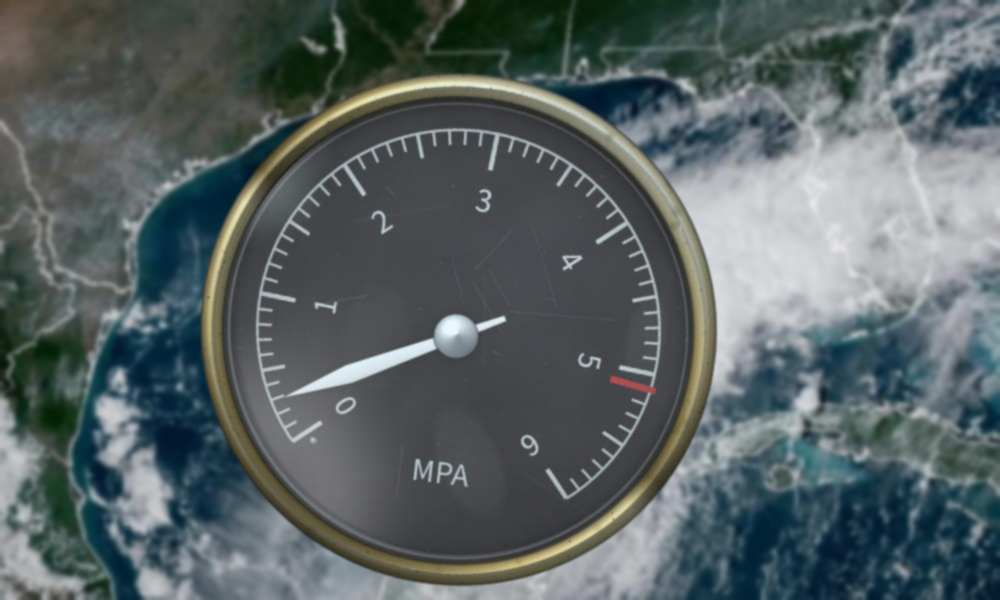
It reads **0.3** MPa
